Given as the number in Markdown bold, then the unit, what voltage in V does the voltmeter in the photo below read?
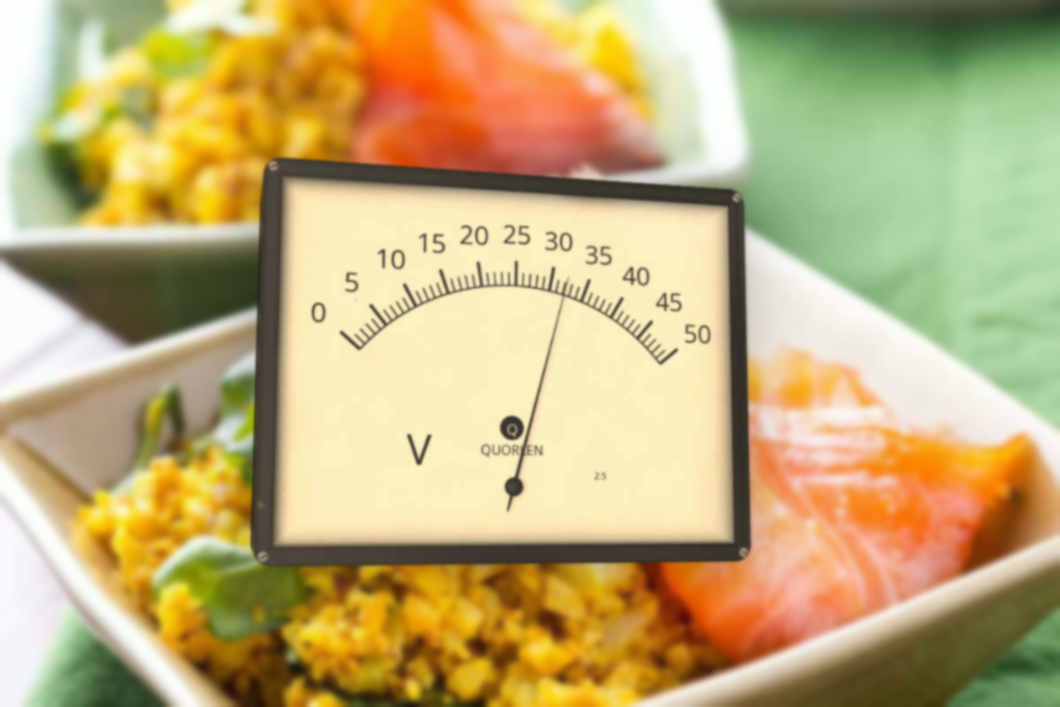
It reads **32** V
